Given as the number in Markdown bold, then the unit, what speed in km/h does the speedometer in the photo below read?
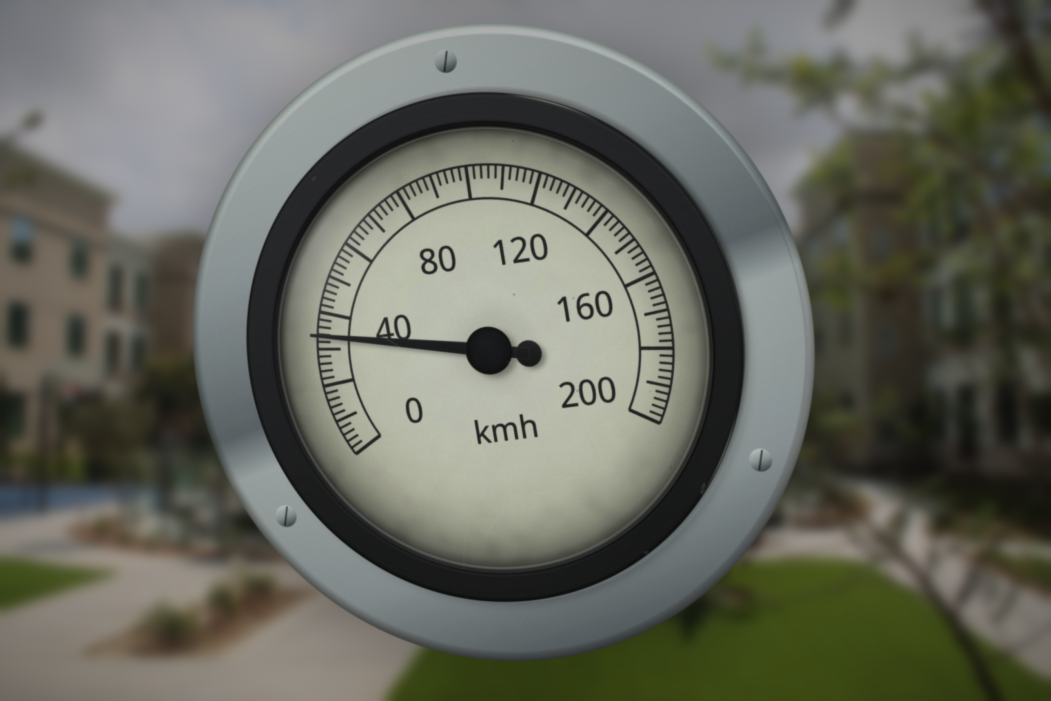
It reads **34** km/h
